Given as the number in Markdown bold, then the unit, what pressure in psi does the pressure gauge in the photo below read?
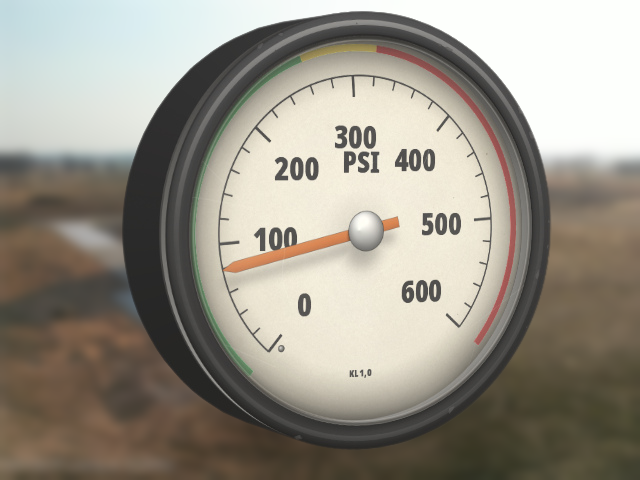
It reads **80** psi
